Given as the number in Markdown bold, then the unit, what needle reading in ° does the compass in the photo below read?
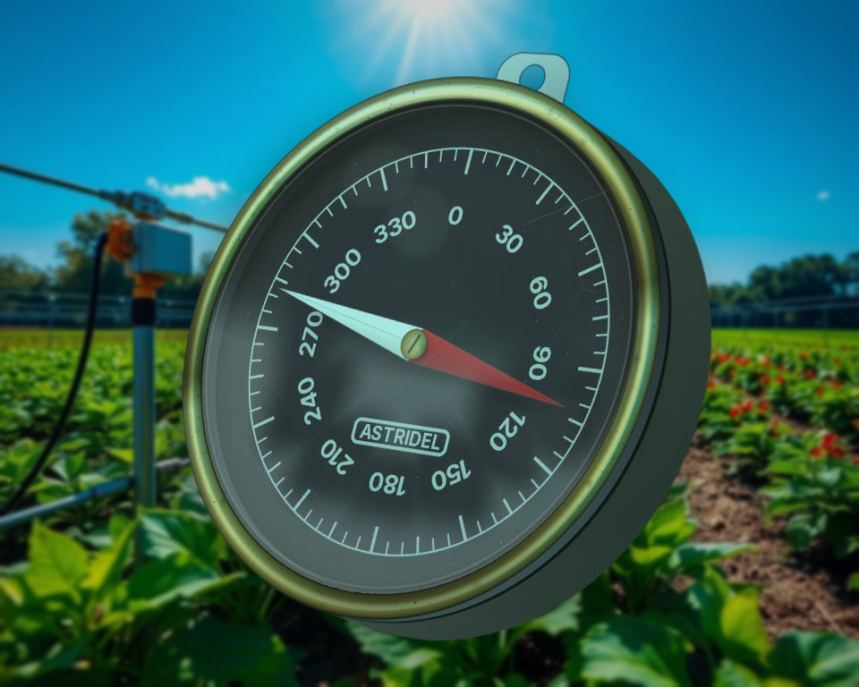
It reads **102.5** °
